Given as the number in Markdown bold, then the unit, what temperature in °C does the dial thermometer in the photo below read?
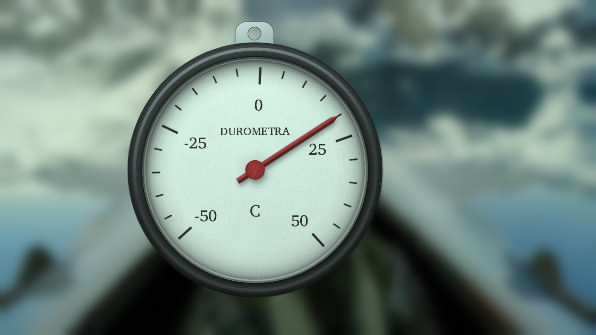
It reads **20** °C
